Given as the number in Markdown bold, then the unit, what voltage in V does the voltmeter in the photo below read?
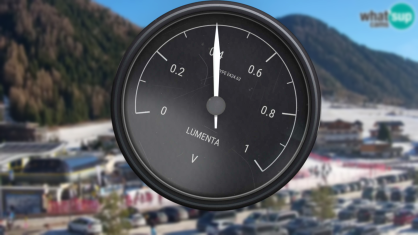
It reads **0.4** V
